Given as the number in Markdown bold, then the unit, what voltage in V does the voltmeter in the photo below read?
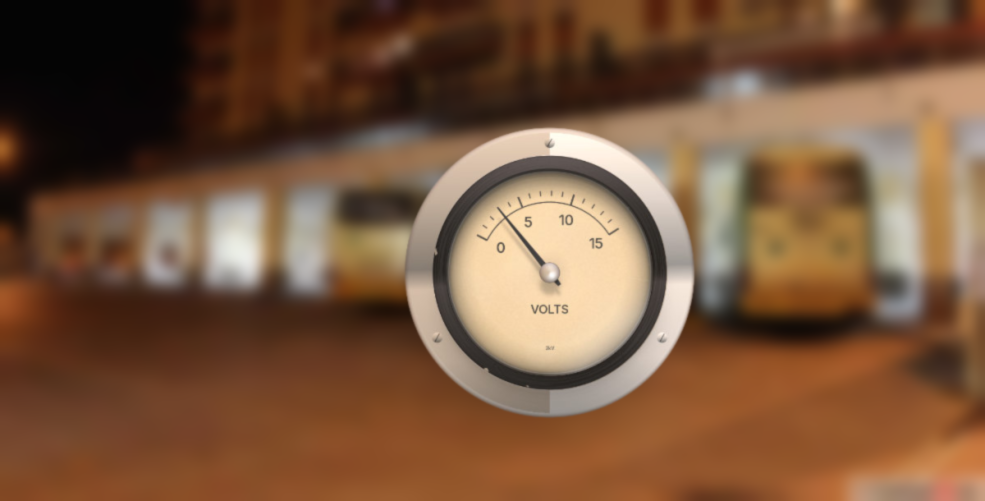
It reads **3** V
